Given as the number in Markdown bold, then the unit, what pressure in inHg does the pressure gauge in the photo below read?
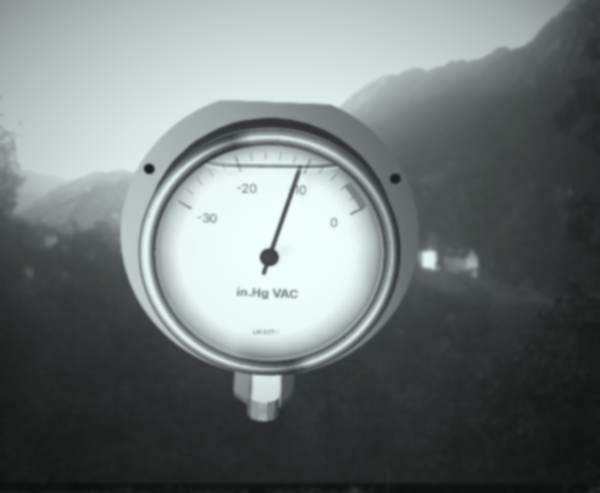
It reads **-11** inHg
